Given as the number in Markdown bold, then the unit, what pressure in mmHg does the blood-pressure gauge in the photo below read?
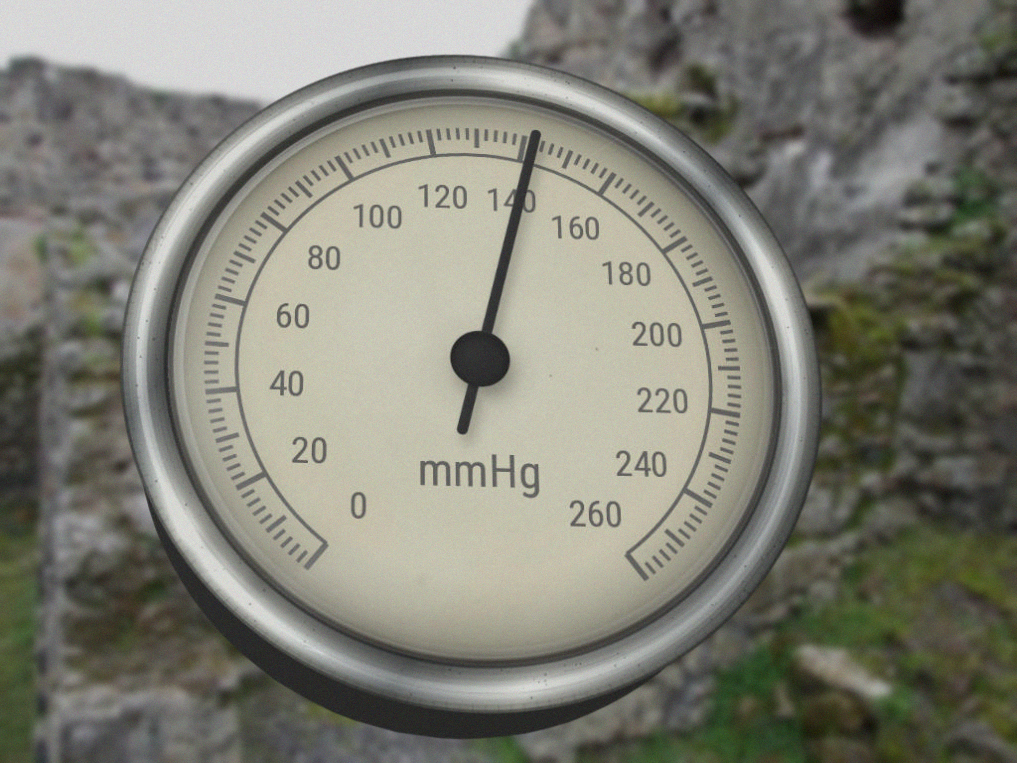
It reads **142** mmHg
